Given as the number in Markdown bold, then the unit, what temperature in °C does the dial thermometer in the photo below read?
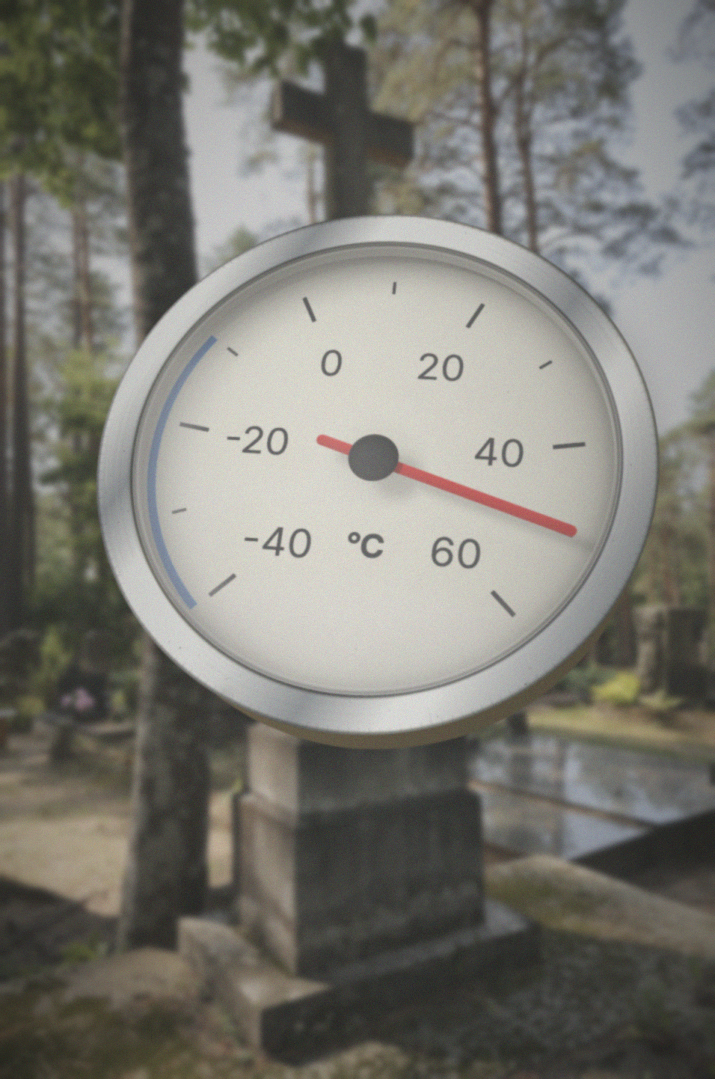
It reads **50** °C
